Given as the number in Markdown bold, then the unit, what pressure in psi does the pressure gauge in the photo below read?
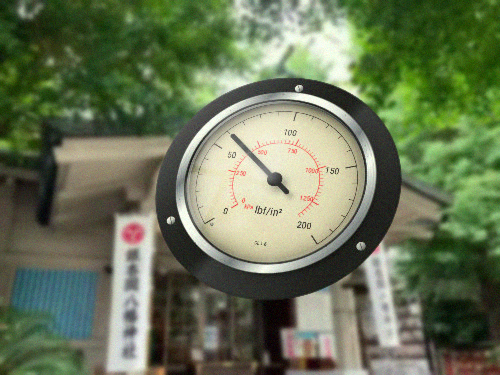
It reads **60** psi
